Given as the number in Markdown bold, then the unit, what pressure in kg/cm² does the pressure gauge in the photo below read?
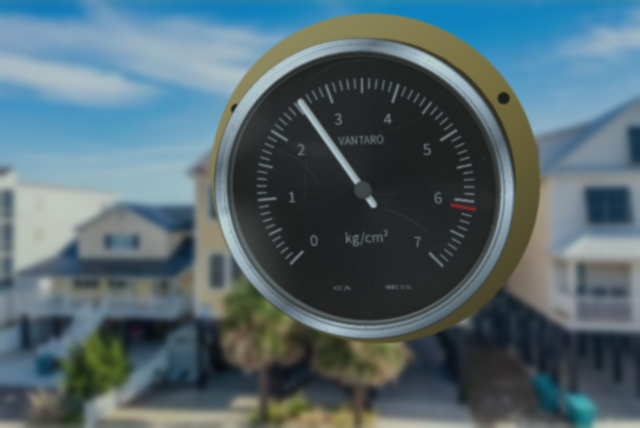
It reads **2.6** kg/cm²
